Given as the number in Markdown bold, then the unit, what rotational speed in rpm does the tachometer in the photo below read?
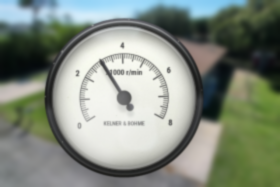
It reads **3000** rpm
